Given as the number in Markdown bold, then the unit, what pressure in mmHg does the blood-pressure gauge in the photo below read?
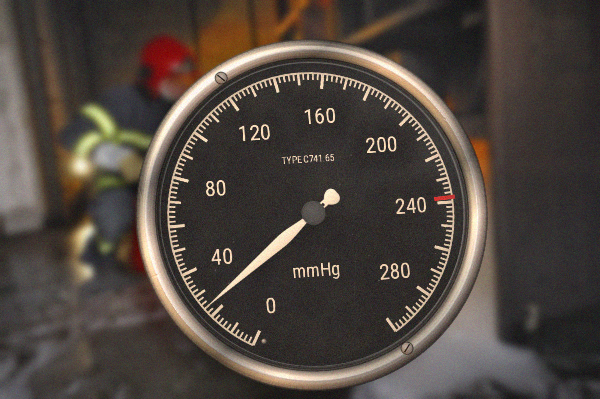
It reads **24** mmHg
